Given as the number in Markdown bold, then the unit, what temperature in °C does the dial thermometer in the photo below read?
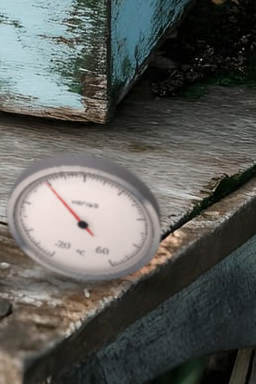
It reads **10** °C
